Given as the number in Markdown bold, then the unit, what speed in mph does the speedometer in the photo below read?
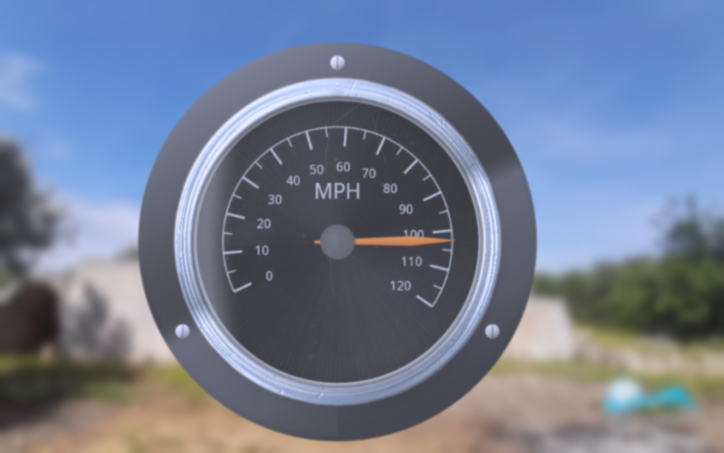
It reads **102.5** mph
